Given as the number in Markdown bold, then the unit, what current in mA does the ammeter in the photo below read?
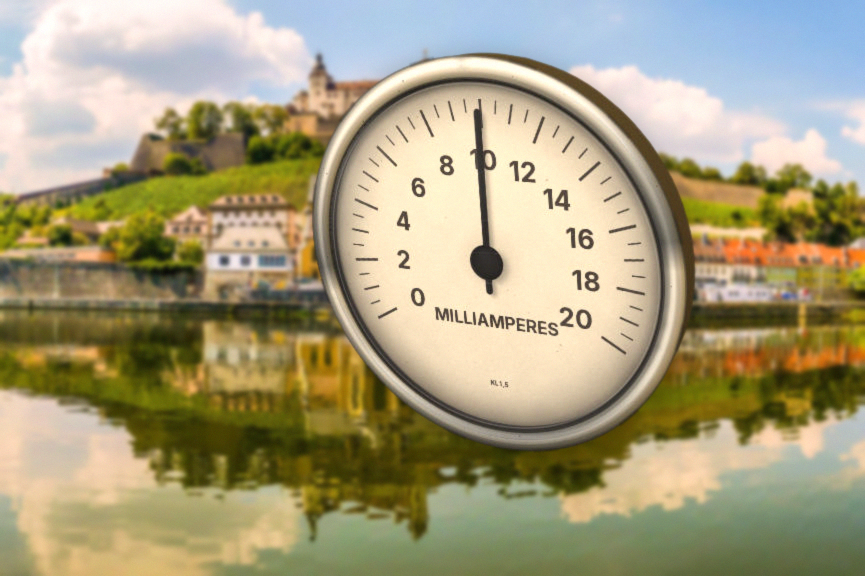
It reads **10** mA
